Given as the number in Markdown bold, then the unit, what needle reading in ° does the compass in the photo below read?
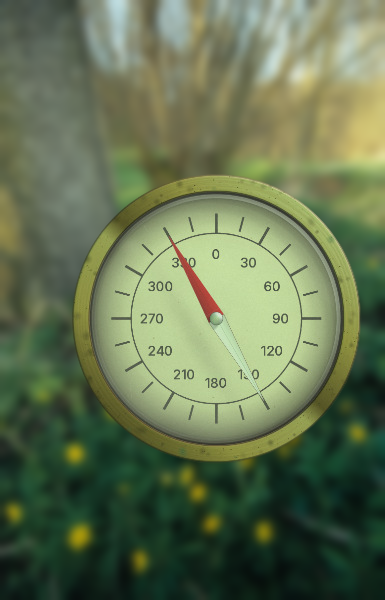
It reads **330** °
